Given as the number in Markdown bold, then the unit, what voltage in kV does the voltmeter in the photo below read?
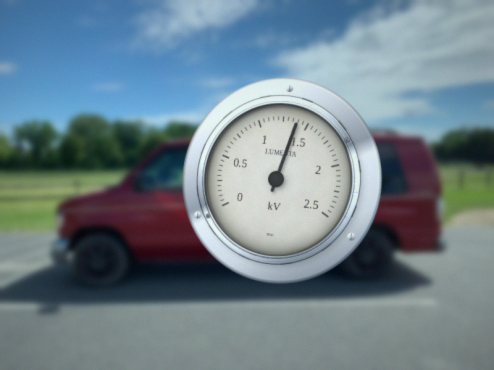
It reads **1.4** kV
